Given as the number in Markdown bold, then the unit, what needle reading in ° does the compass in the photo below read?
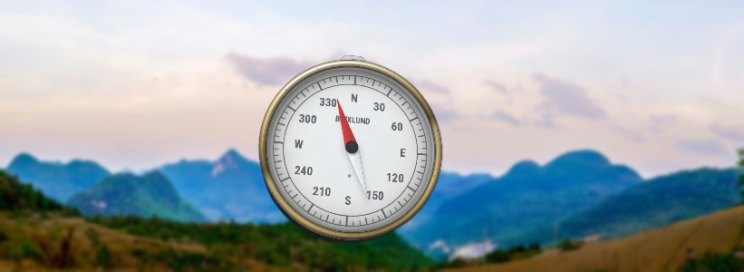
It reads **340** °
